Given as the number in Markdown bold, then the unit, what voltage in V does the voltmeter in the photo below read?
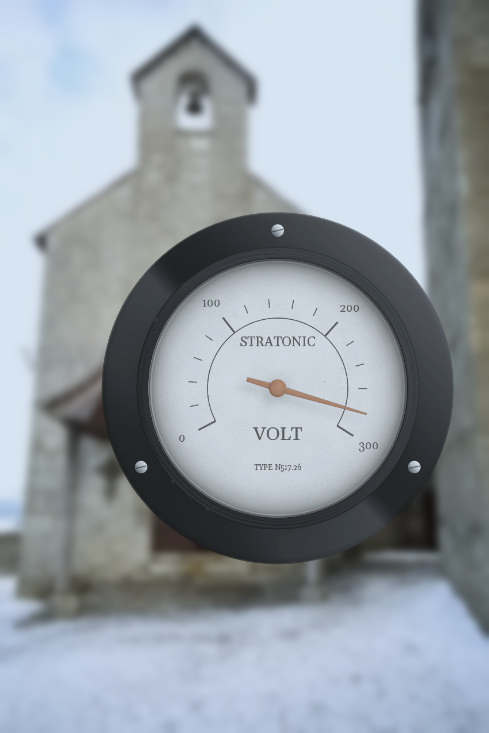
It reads **280** V
